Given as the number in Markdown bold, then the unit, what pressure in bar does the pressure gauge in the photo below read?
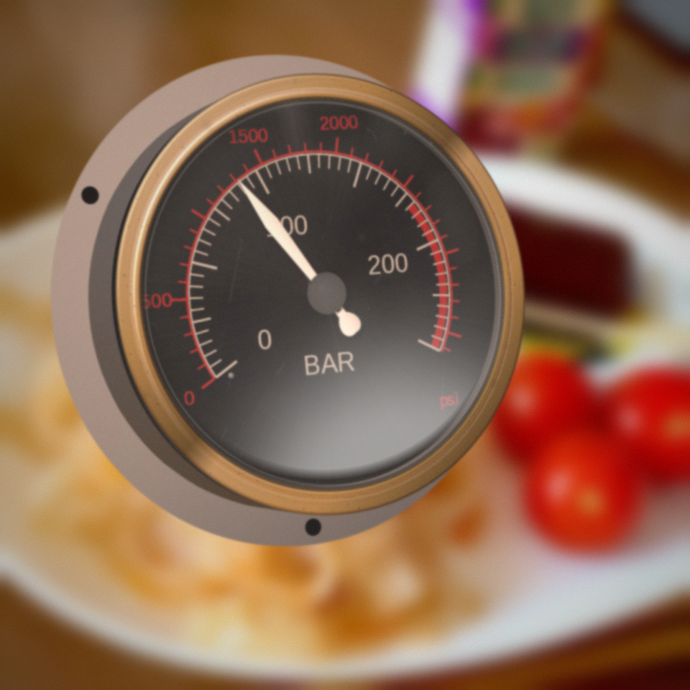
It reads **90** bar
